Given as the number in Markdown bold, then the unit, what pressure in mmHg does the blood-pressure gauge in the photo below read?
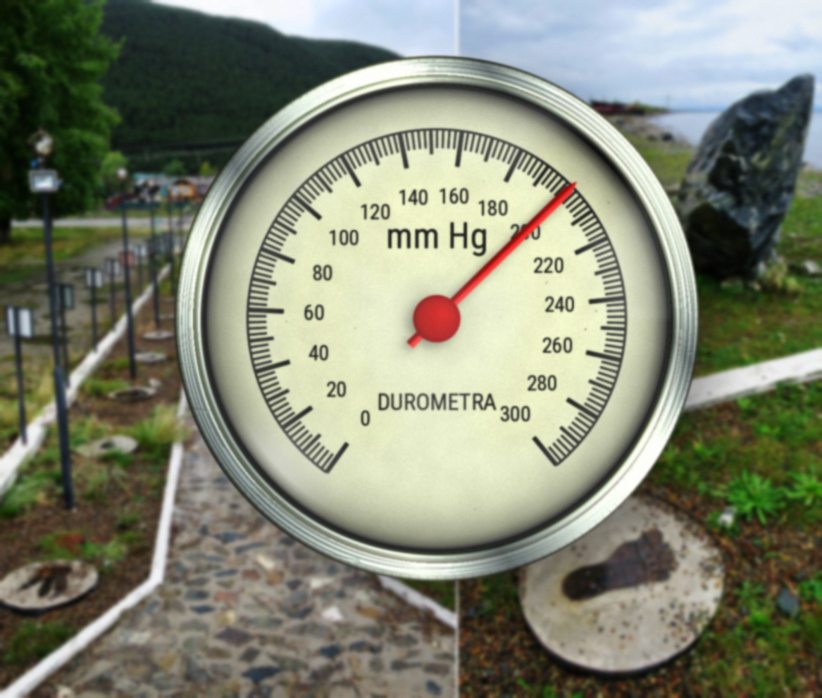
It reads **200** mmHg
